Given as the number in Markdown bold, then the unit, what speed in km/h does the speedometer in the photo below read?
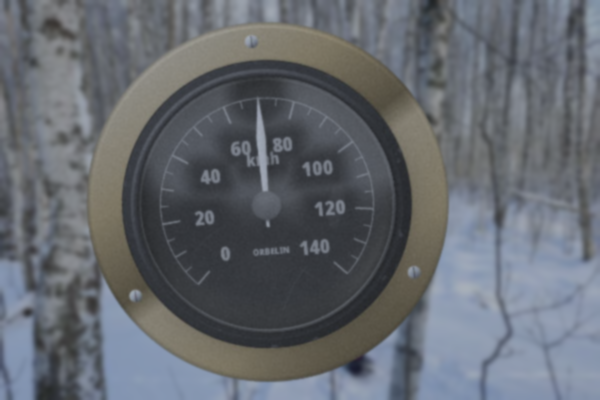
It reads **70** km/h
